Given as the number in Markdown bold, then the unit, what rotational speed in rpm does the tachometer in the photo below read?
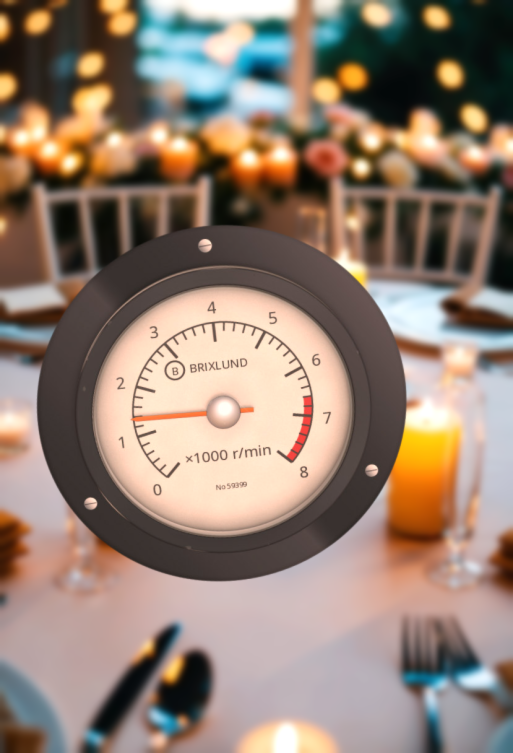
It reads **1400** rpm
